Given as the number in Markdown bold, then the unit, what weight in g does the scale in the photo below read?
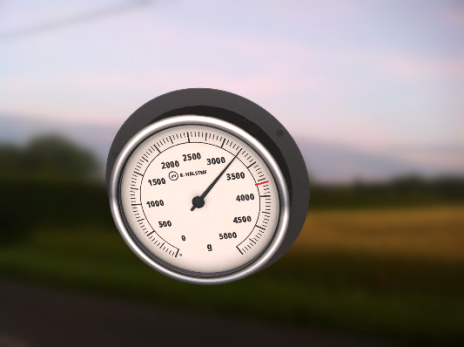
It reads **3250** g
